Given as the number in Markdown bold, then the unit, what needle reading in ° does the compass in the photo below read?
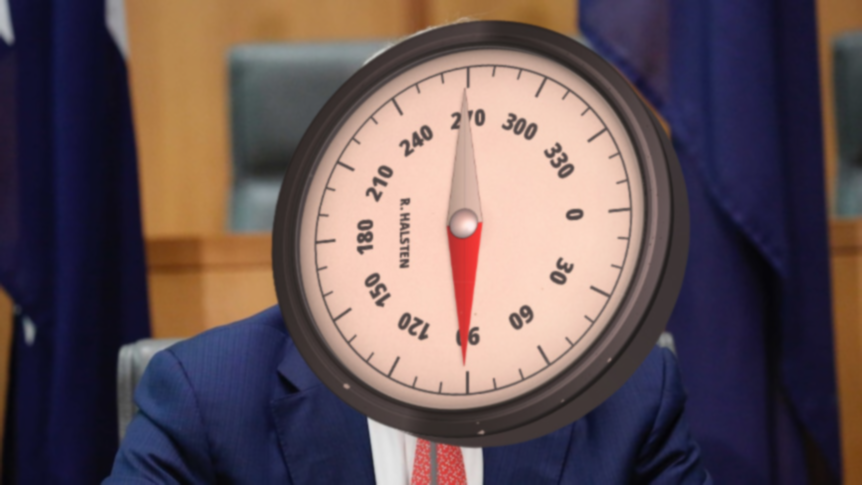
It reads **90** °
